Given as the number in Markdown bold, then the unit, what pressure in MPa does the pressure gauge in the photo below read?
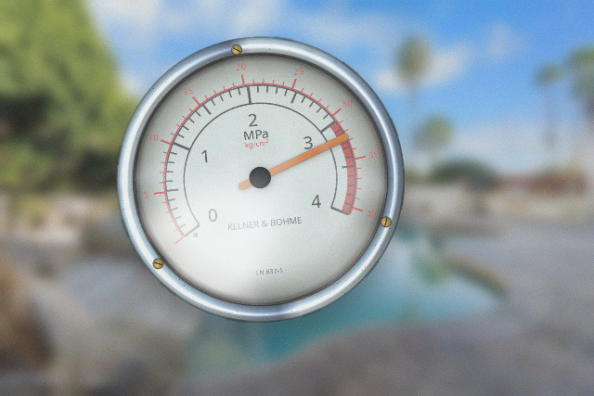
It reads **3.2** MPa
